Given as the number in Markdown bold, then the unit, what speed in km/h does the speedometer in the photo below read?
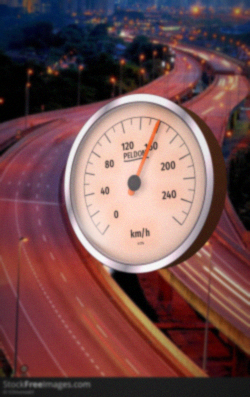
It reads **160** km/h
